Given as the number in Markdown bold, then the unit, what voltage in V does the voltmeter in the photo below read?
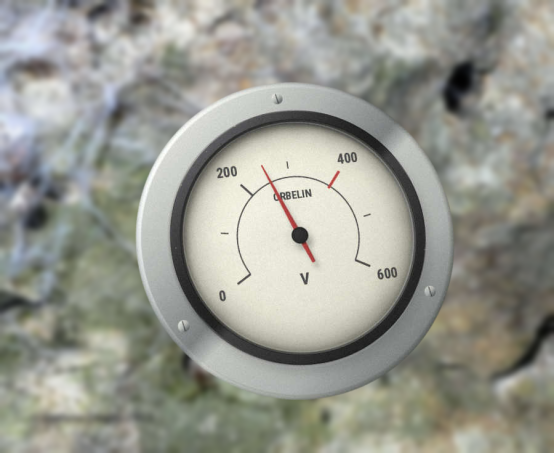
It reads **250** V
